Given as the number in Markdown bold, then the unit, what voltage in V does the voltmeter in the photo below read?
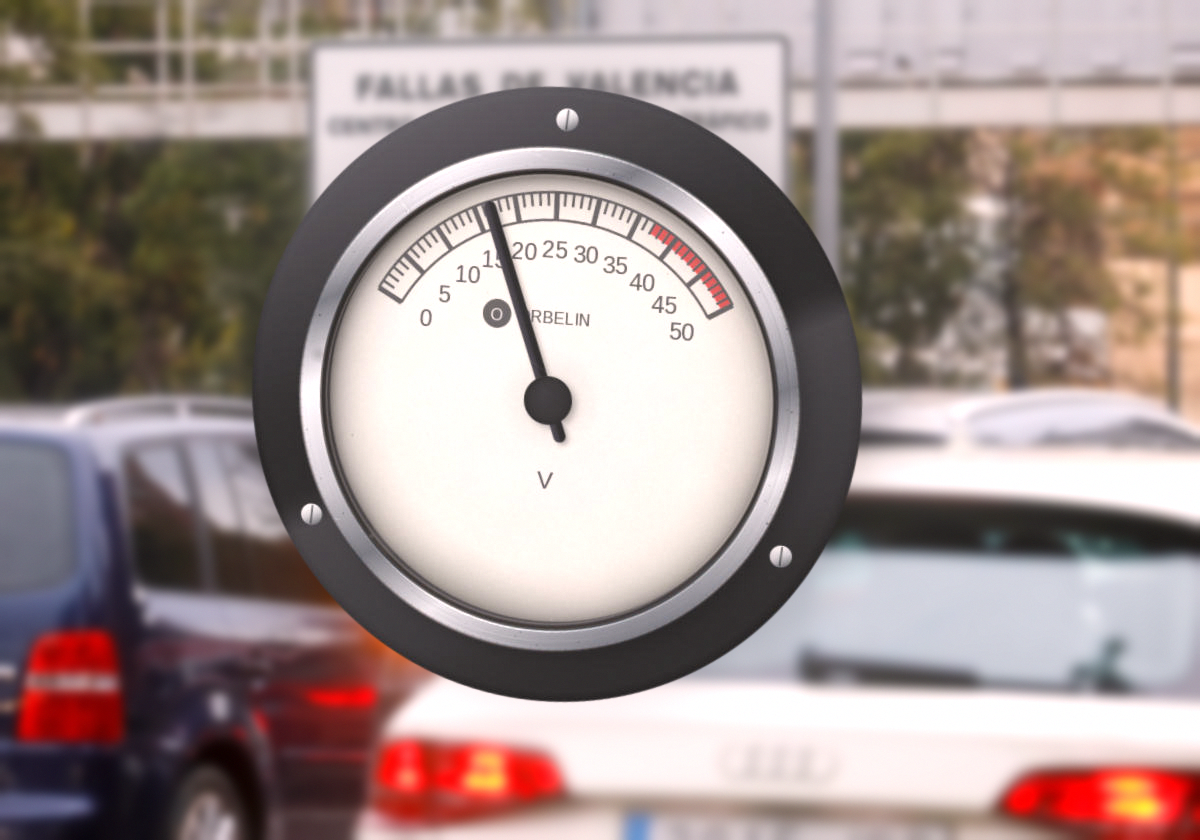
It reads **17** V
